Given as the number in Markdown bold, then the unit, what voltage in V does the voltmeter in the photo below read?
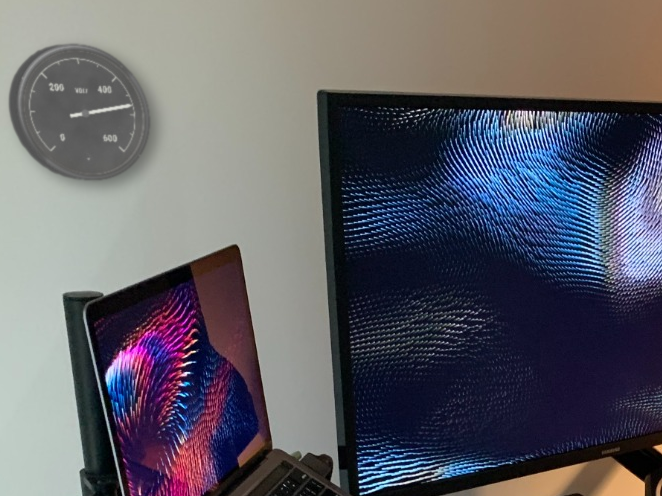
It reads **475** V
